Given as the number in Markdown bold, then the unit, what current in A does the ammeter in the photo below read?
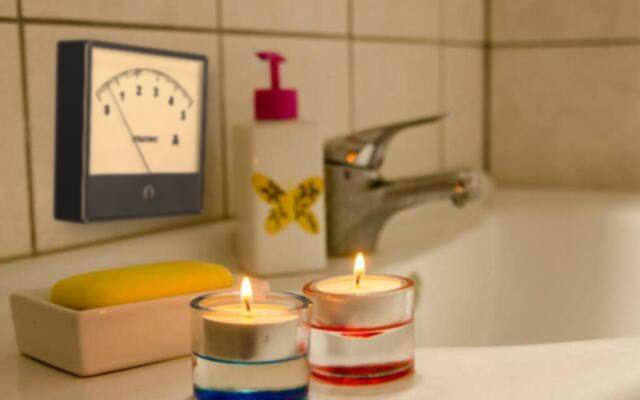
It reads **0.5** A
